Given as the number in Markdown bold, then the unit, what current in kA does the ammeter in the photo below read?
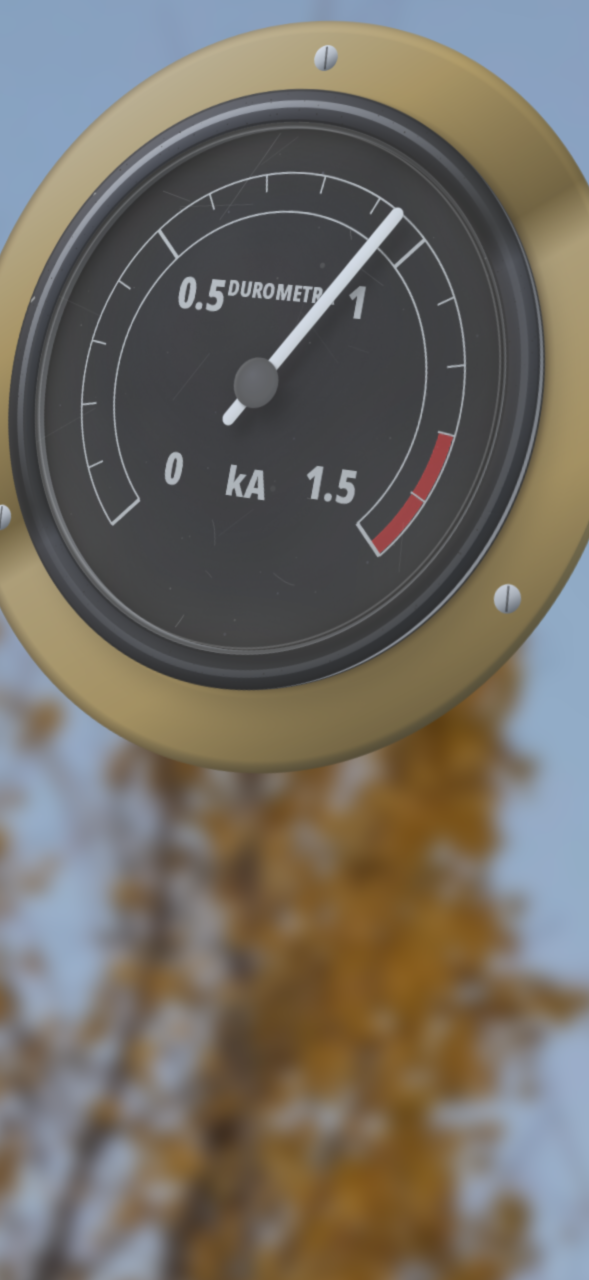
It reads **0.95** kA
